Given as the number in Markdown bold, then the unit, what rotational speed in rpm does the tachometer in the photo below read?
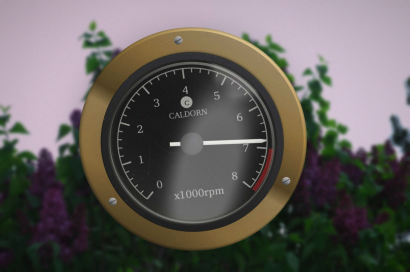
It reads **6800** rpm
